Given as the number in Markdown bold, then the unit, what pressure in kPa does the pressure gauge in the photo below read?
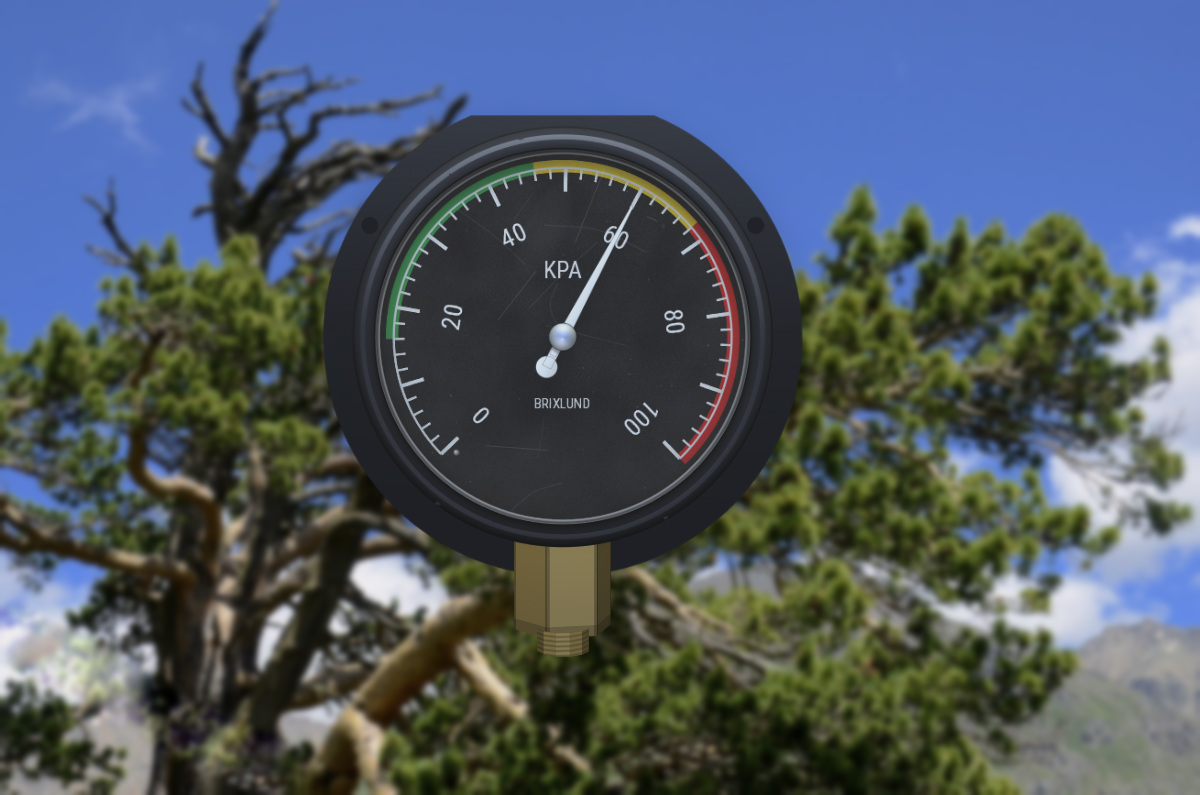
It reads **60** kPa
